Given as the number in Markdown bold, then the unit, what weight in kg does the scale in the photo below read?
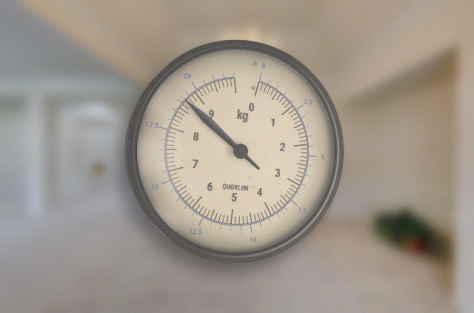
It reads **8.7** kg
